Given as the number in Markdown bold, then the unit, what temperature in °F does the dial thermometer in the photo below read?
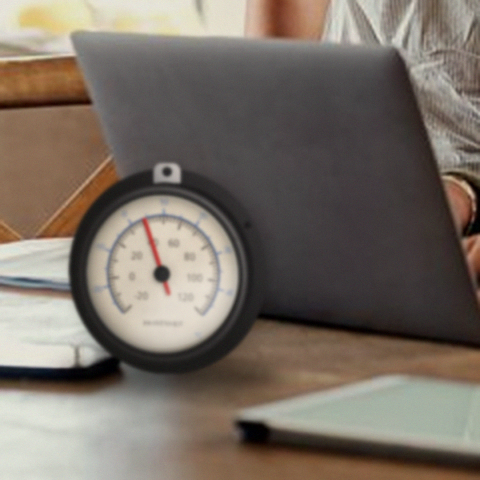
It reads **40** °F
